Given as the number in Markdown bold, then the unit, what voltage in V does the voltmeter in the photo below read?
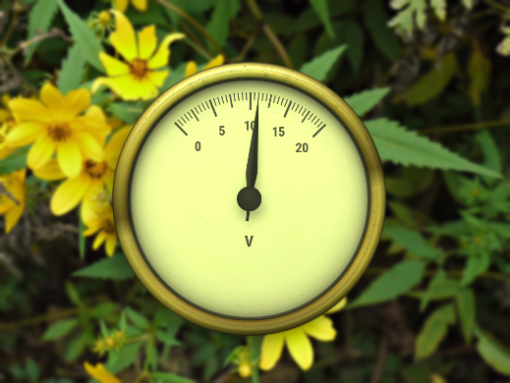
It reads **11** V
